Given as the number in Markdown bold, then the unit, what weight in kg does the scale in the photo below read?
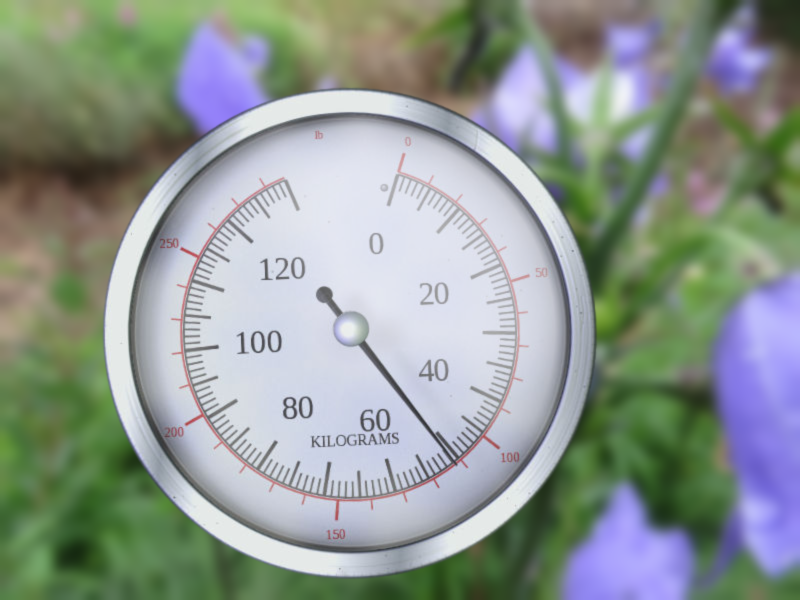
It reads **51** kg
